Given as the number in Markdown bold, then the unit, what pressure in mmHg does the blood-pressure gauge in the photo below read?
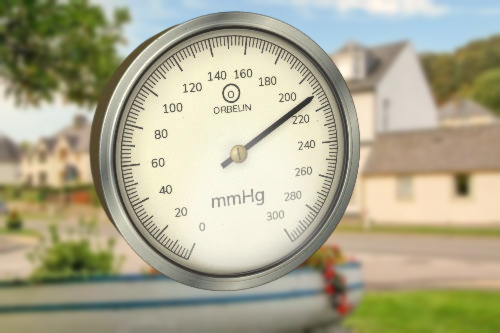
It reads **210** mmHg
